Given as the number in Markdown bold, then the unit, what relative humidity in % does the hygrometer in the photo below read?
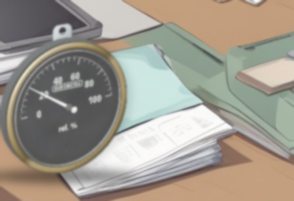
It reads **20** %
